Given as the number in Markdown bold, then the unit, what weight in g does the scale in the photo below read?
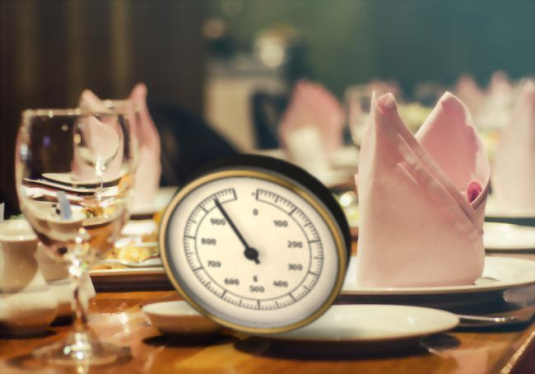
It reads **950** g
